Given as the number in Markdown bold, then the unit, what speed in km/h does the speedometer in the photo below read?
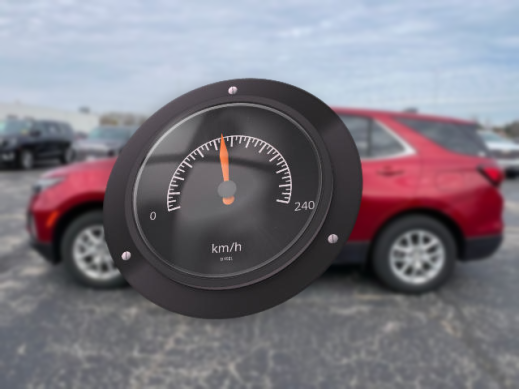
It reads **110** km/h
